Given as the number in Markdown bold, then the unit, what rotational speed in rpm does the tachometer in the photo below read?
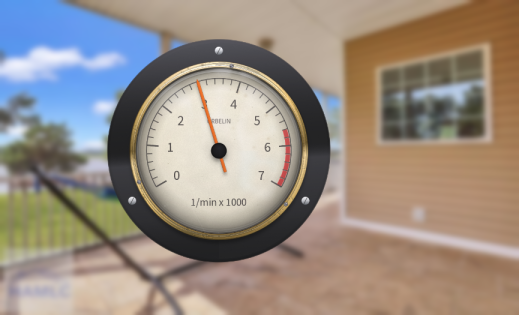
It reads **3000** rpm
